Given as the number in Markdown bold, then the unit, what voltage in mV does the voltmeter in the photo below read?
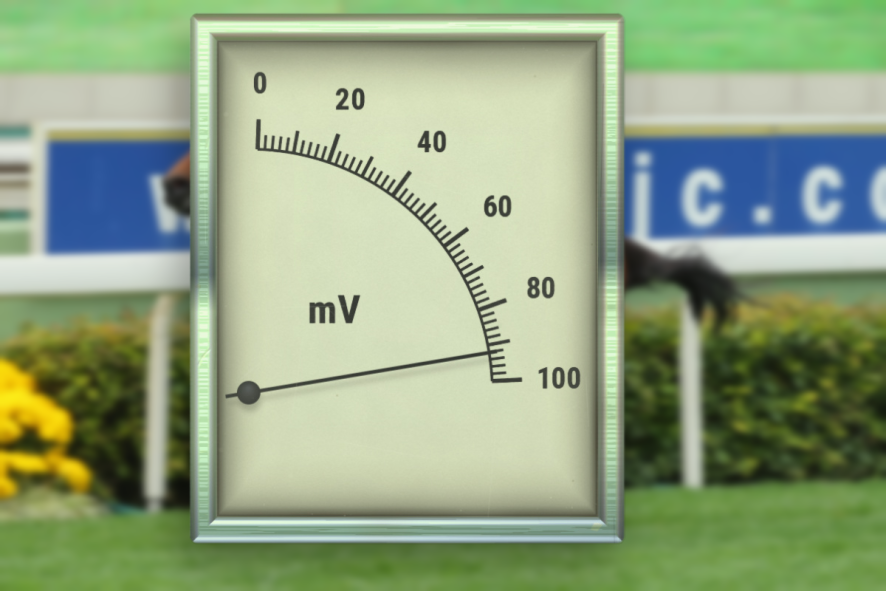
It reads **92** mV
